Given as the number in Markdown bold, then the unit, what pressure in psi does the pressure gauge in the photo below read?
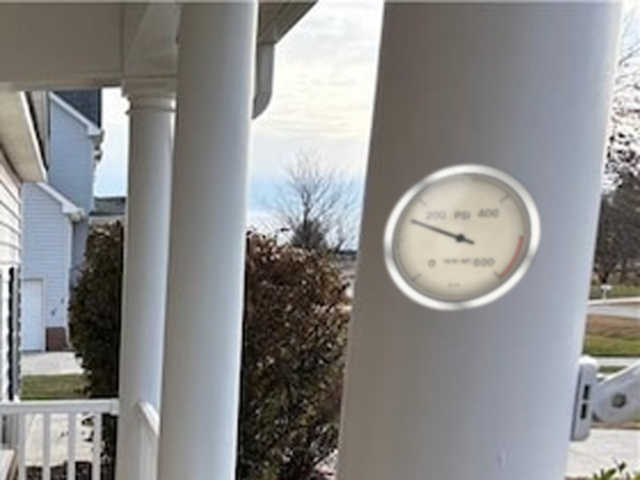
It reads **150** psi
